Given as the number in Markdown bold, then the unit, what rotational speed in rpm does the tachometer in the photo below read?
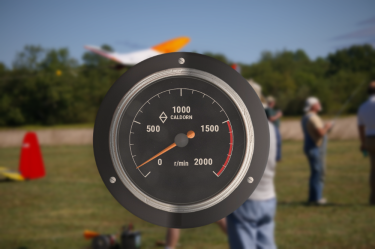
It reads **100** rpm
